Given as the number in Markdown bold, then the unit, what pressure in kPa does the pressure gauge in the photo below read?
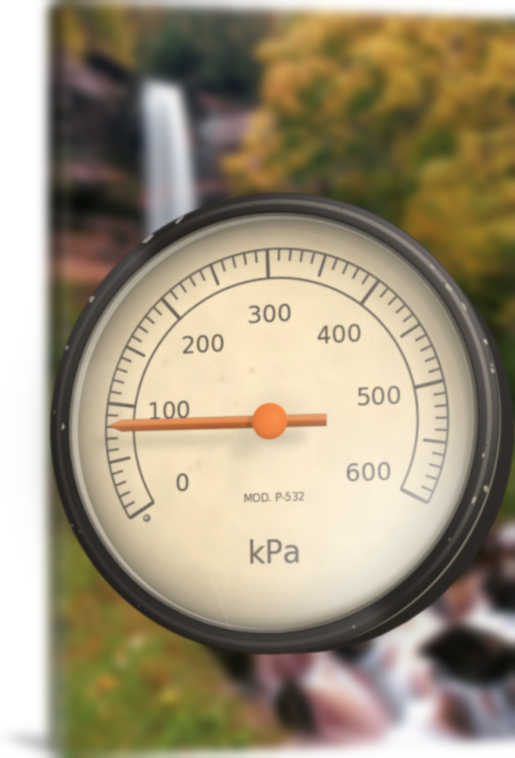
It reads **80** kPa
